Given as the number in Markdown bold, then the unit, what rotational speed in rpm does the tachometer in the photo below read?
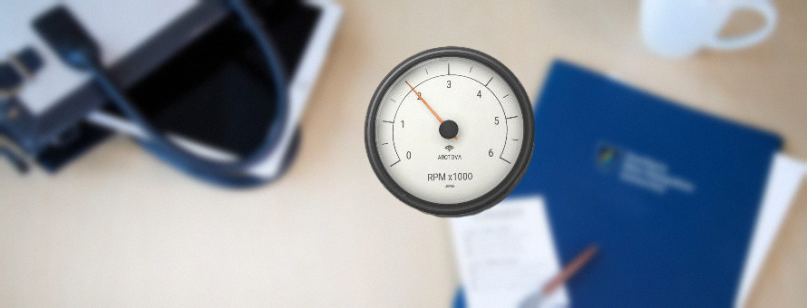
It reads **2000** rpm
